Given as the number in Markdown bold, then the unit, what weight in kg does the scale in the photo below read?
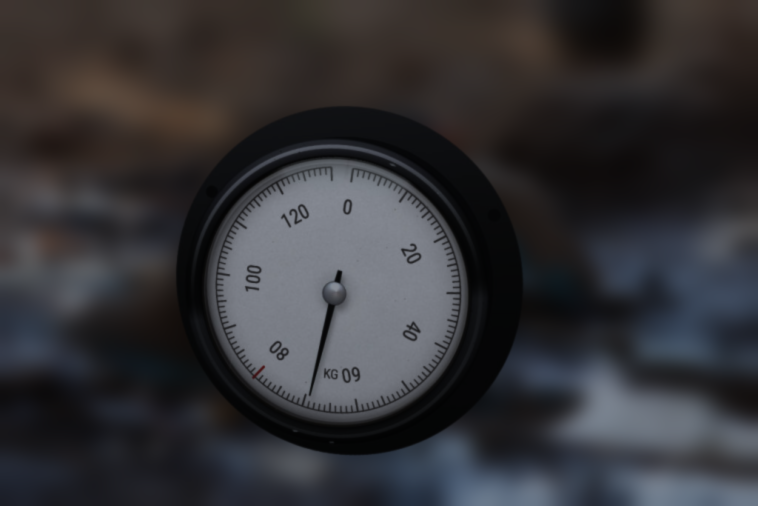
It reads **69** kg
